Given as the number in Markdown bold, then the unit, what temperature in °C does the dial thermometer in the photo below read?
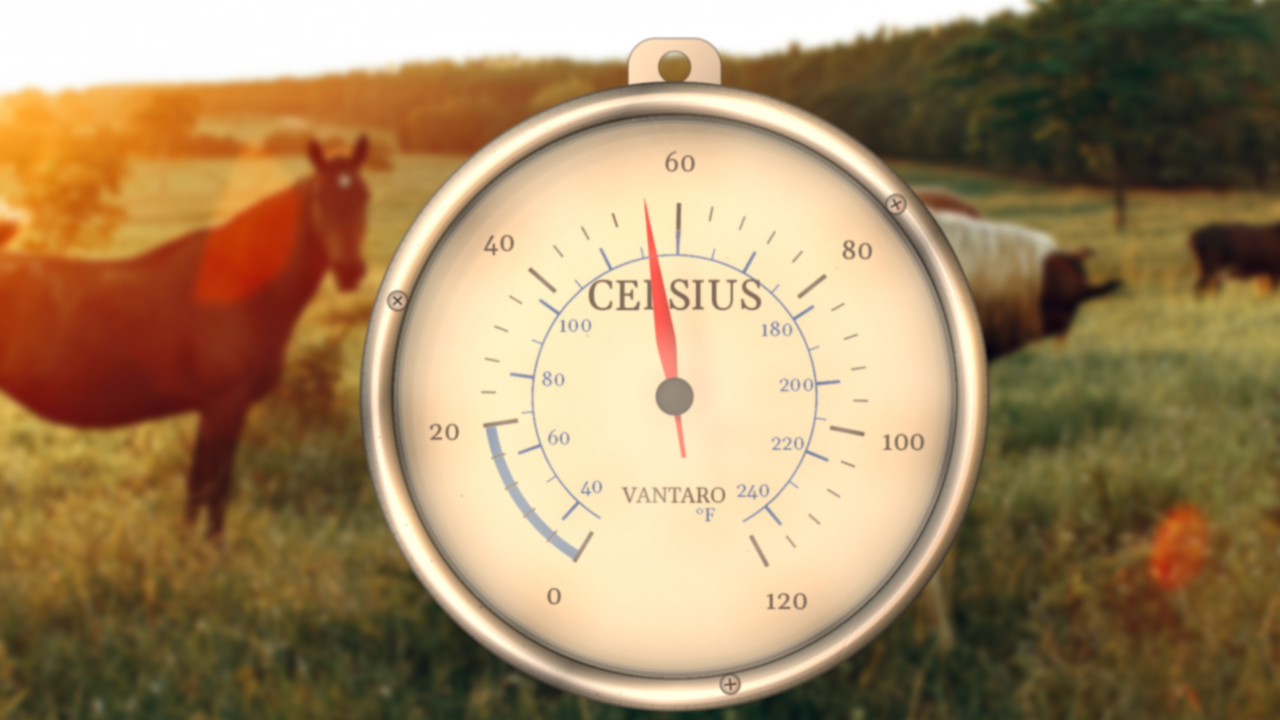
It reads **56** °C
